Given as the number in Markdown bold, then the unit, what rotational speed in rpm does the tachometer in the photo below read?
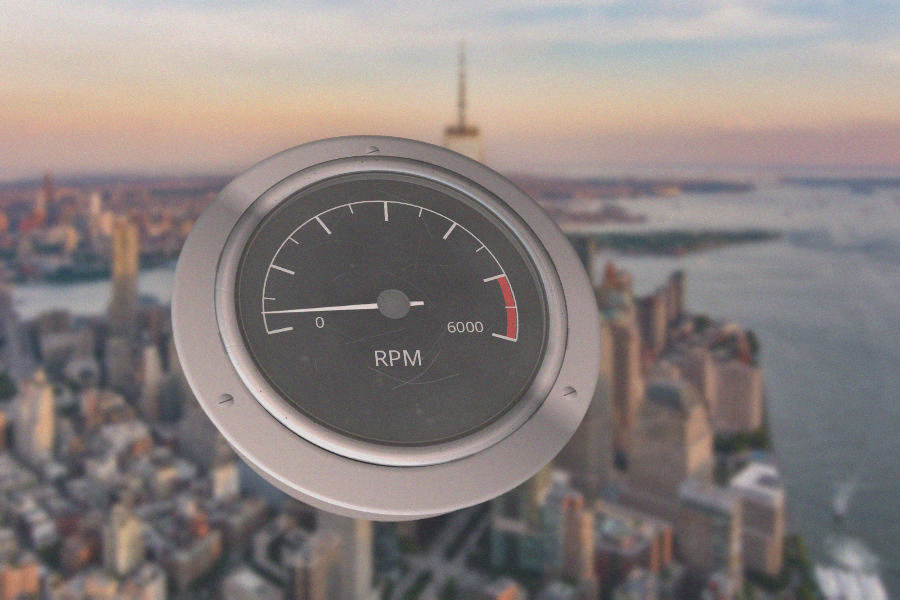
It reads **250** rpm
